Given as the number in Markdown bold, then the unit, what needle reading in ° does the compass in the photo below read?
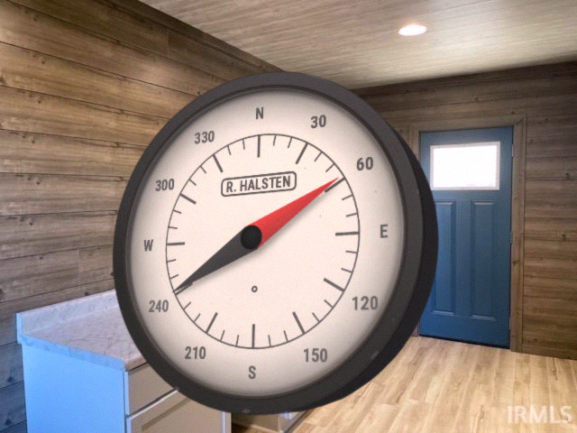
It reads **60** °
